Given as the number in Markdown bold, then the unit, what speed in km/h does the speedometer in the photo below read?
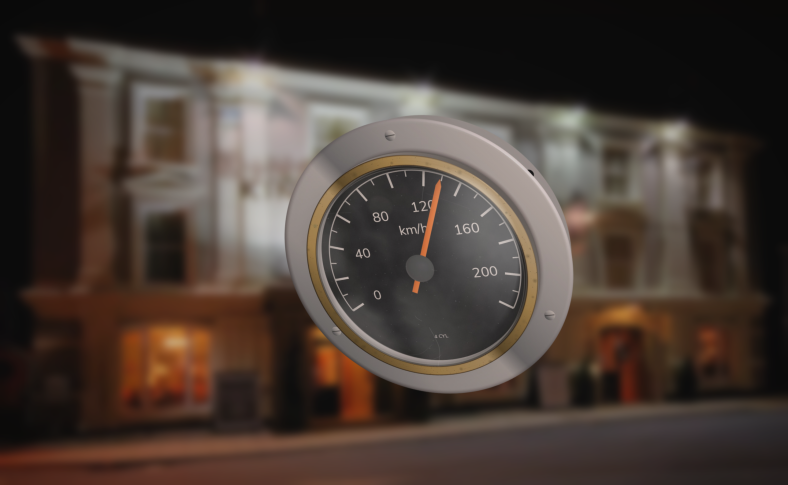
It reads **130** km/h
